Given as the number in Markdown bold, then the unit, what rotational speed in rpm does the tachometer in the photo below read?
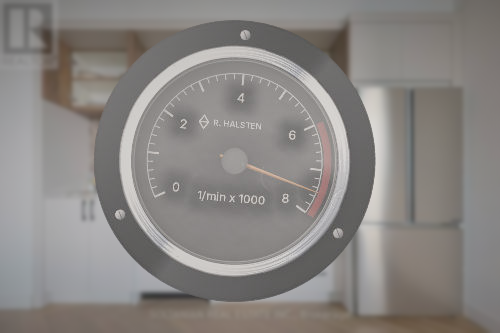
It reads **7500** rpm
